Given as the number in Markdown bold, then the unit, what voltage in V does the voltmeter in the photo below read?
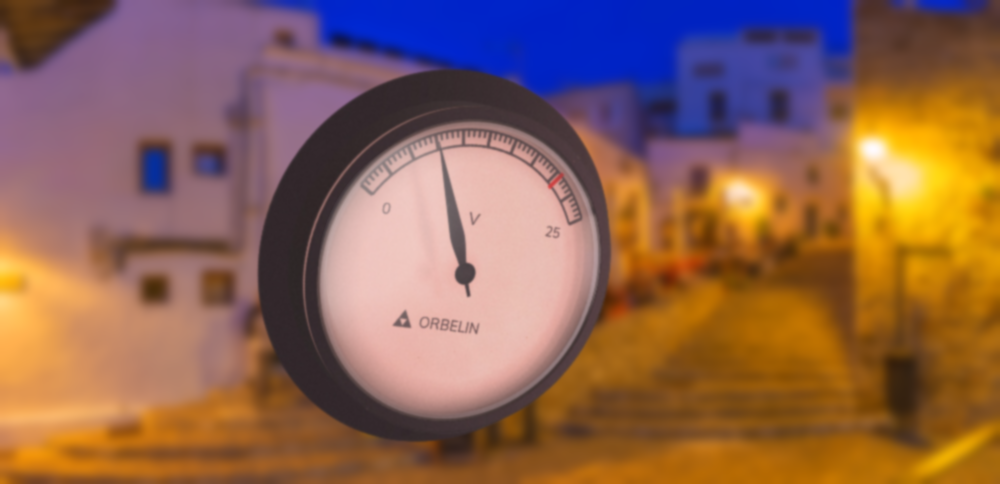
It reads **7.5** V
